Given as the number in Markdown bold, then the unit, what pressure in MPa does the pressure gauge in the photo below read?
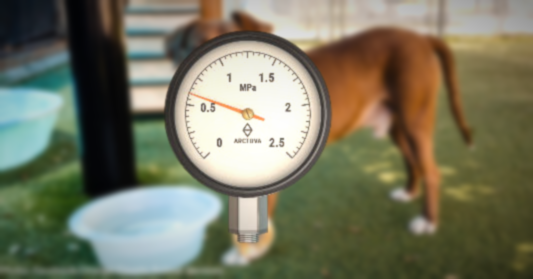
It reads **0.6** MPa
